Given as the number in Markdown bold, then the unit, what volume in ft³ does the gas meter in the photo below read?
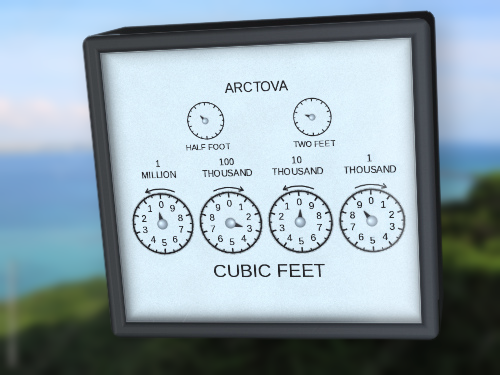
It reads **29900** ft³
